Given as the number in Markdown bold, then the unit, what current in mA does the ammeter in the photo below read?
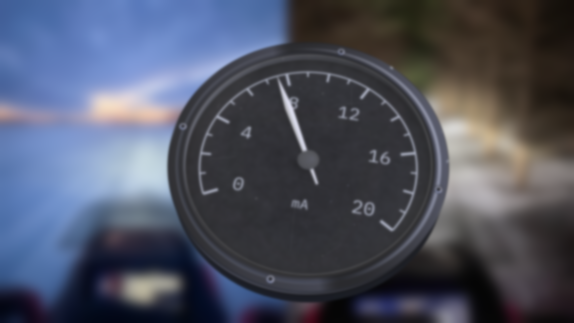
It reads **7.5** mA
